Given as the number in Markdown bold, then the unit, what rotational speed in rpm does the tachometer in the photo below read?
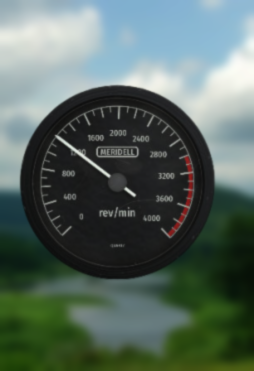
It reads **1200** rpm
